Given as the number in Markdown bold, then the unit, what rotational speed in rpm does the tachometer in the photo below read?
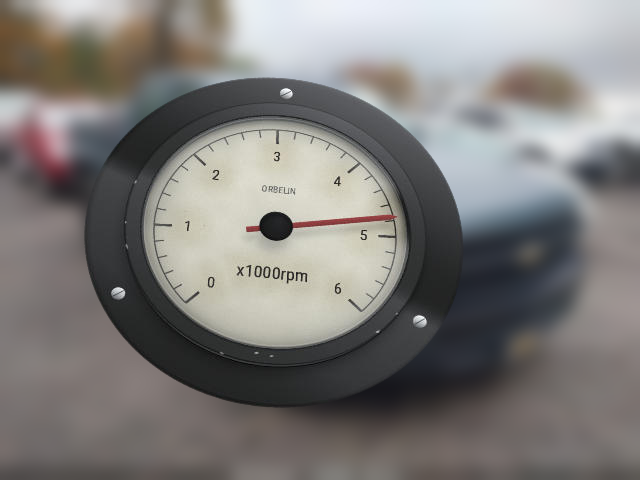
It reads **4800** rpm
